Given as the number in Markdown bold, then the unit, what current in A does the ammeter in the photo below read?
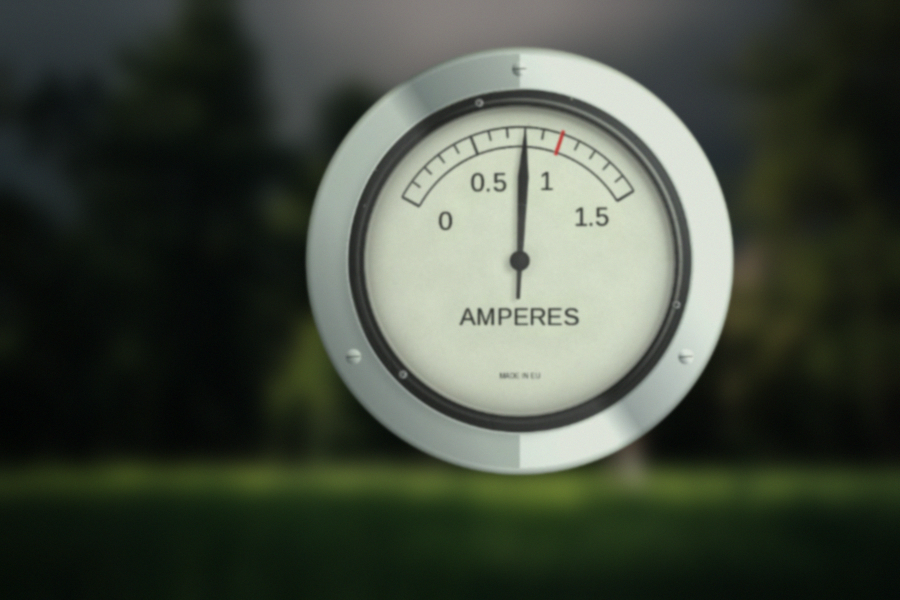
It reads **0.8** A
